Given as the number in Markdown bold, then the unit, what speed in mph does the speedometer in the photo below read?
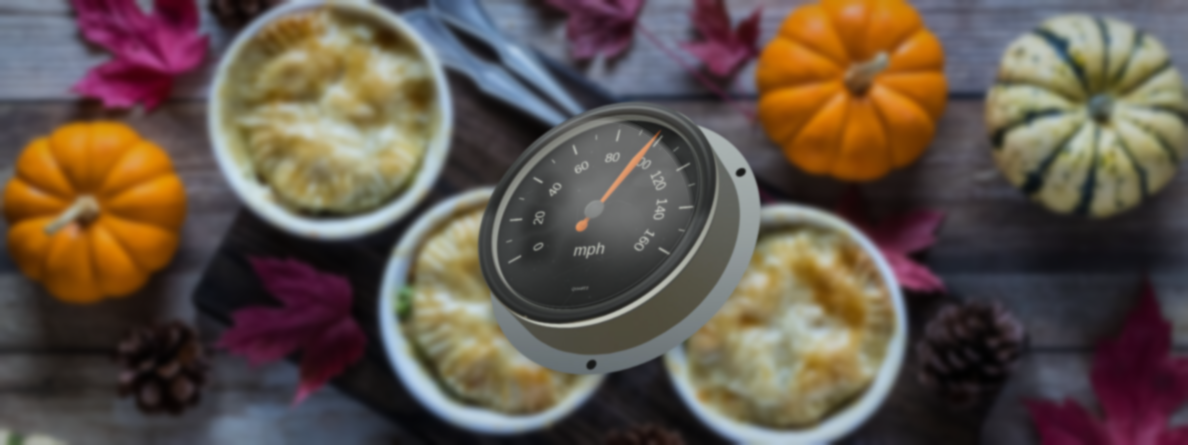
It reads **100** mph
